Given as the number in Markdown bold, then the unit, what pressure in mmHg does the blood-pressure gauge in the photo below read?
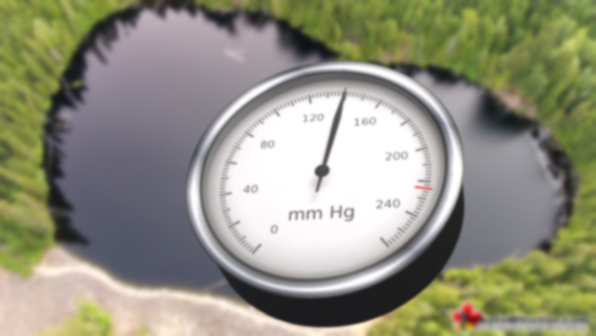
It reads **140** mmHg
